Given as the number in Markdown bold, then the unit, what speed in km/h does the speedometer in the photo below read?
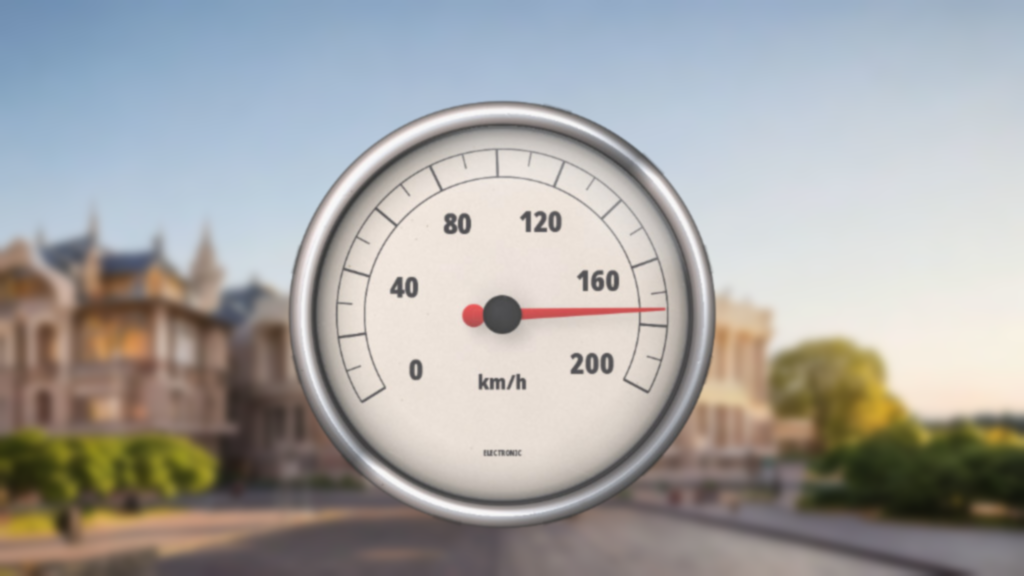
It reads **175** km/h
